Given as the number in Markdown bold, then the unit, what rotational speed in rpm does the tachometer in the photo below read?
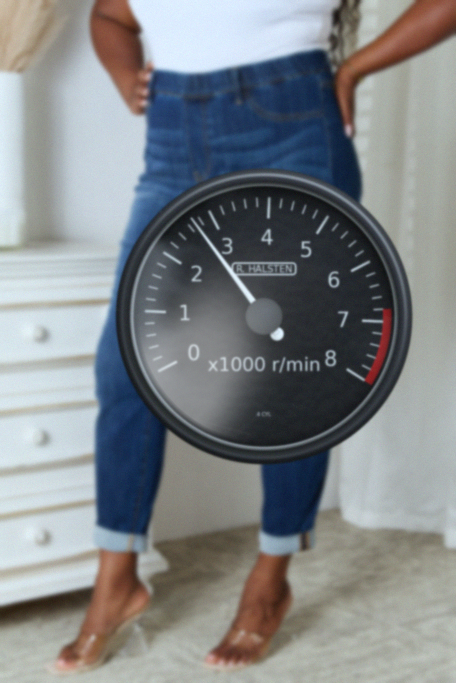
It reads **2700** rpm
